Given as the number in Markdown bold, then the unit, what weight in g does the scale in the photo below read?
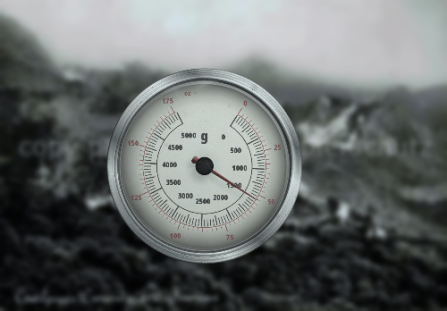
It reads **1500** g
